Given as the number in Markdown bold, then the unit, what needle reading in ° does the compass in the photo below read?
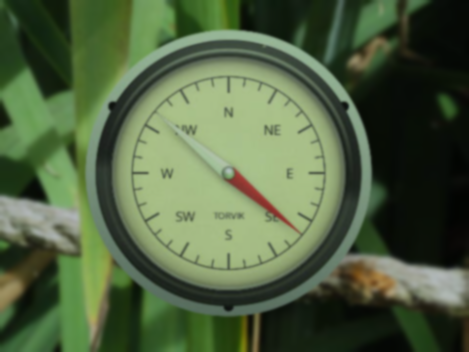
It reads **130** °
